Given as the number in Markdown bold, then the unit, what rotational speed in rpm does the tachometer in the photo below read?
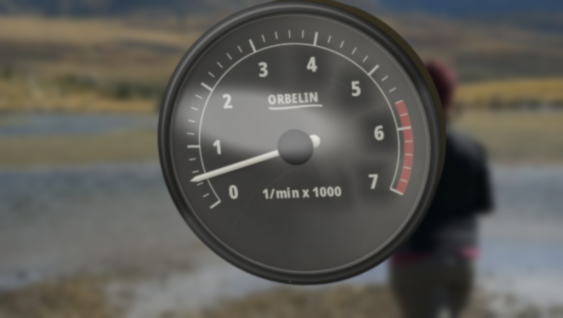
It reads **500** rpm
